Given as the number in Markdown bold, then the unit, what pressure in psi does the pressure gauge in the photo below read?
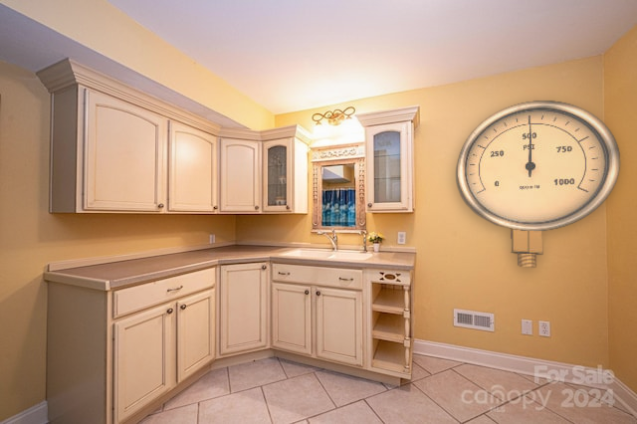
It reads **500** psi
